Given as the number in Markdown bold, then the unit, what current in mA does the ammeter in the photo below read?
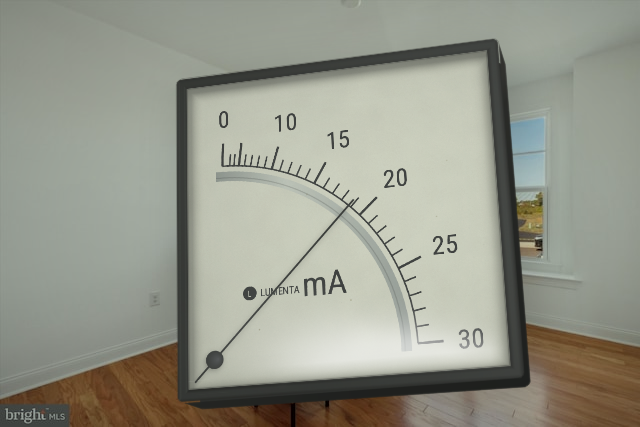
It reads **19** mA
